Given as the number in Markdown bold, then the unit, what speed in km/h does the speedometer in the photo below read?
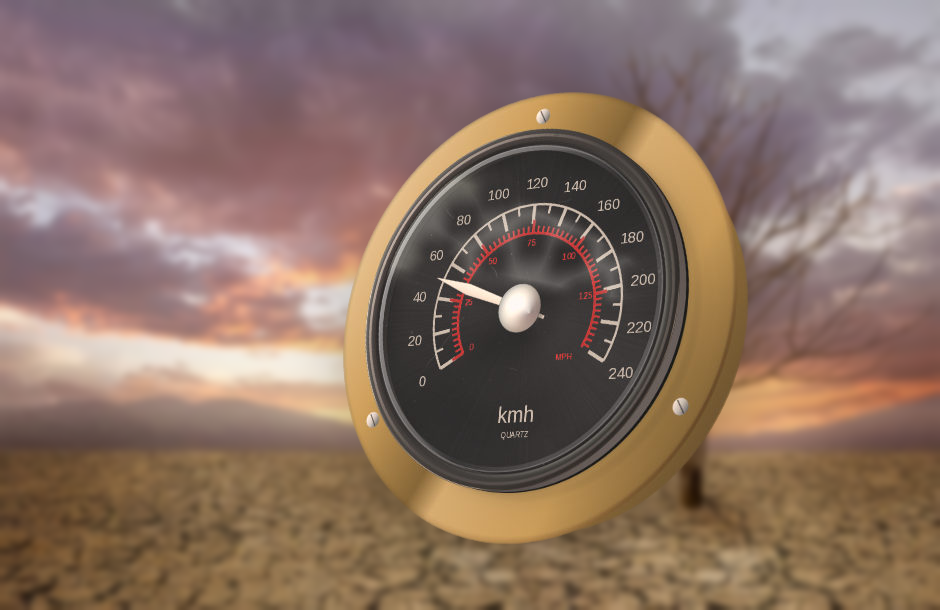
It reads **50** km/h
